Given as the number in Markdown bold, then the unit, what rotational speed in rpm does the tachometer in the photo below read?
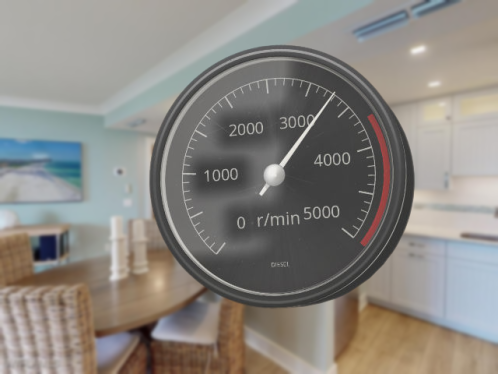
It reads **3300** rpm
